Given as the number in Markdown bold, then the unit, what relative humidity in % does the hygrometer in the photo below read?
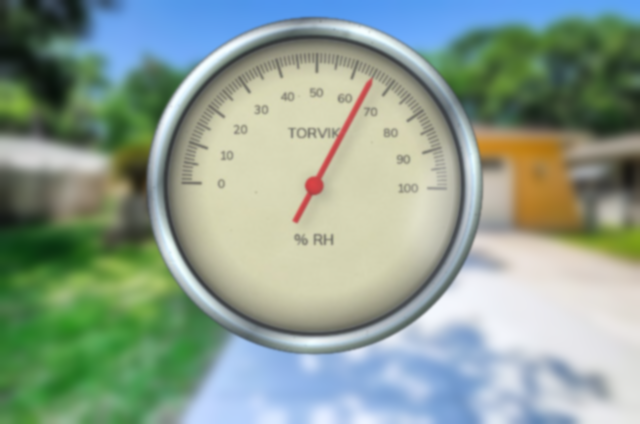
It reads **65** %
